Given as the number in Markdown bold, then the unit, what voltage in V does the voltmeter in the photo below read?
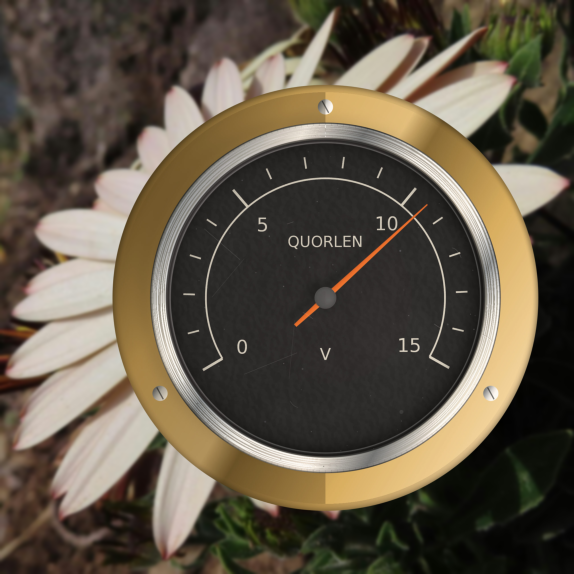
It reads **10.5** V
